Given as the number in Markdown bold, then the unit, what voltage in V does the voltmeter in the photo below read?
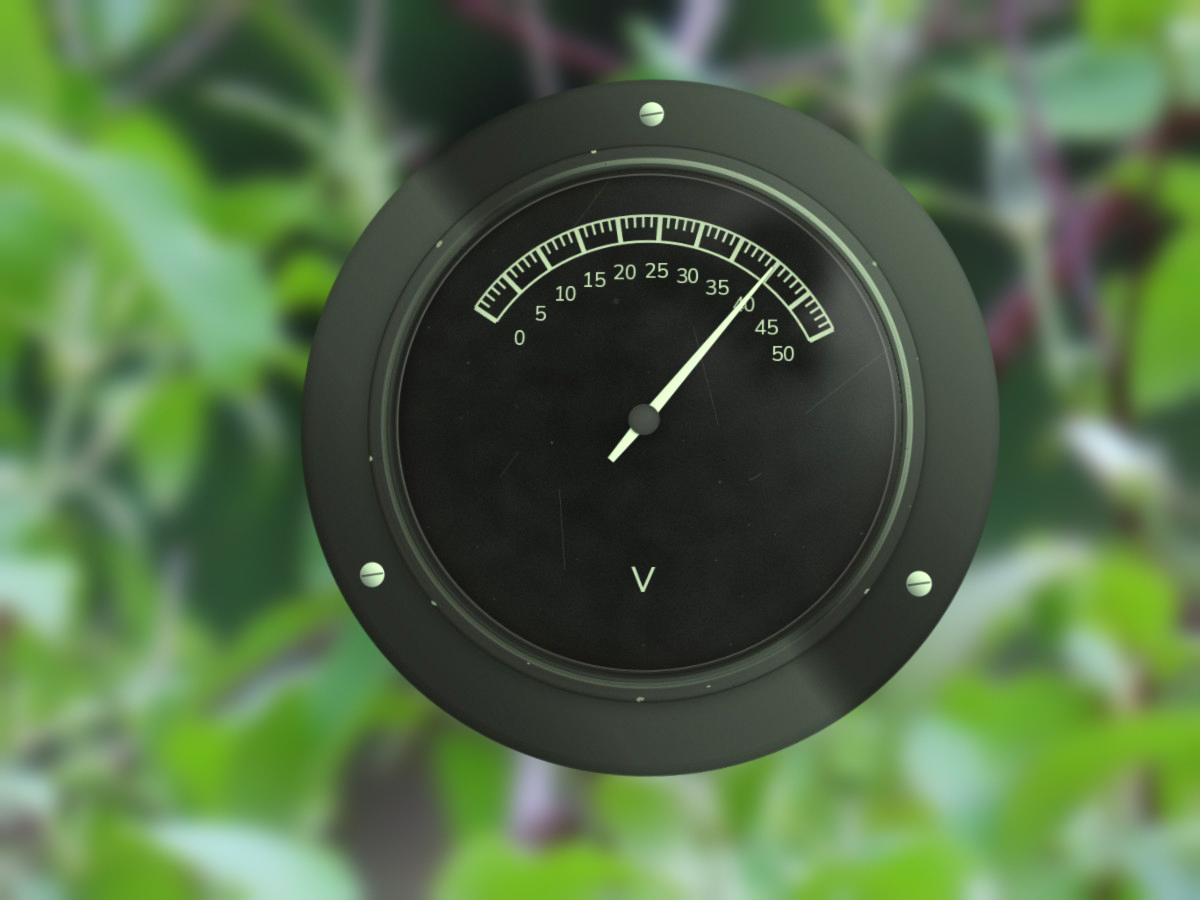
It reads **40** V
